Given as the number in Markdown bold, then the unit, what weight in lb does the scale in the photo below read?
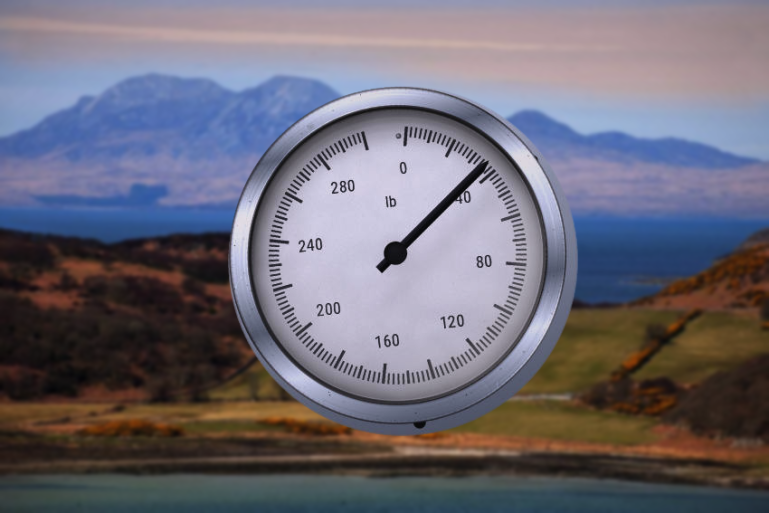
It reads **36** lb
